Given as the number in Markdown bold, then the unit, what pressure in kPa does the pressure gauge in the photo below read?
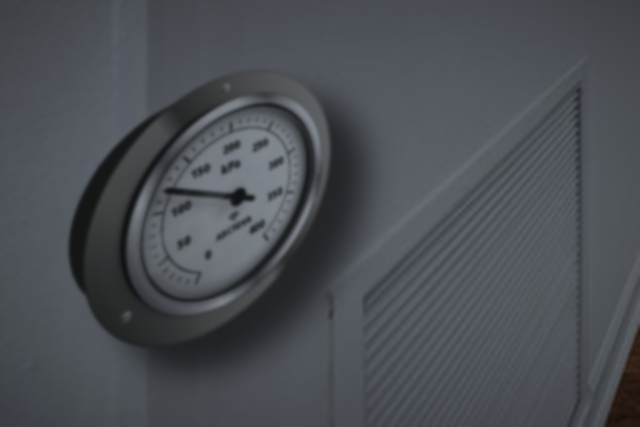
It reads **120** kPa
